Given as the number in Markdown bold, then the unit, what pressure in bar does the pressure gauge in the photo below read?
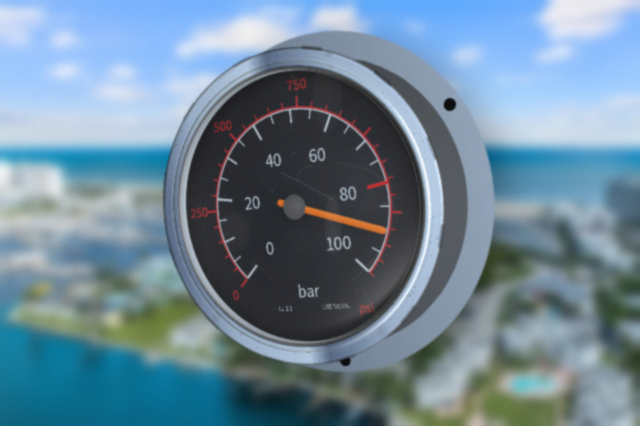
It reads **90** bar
